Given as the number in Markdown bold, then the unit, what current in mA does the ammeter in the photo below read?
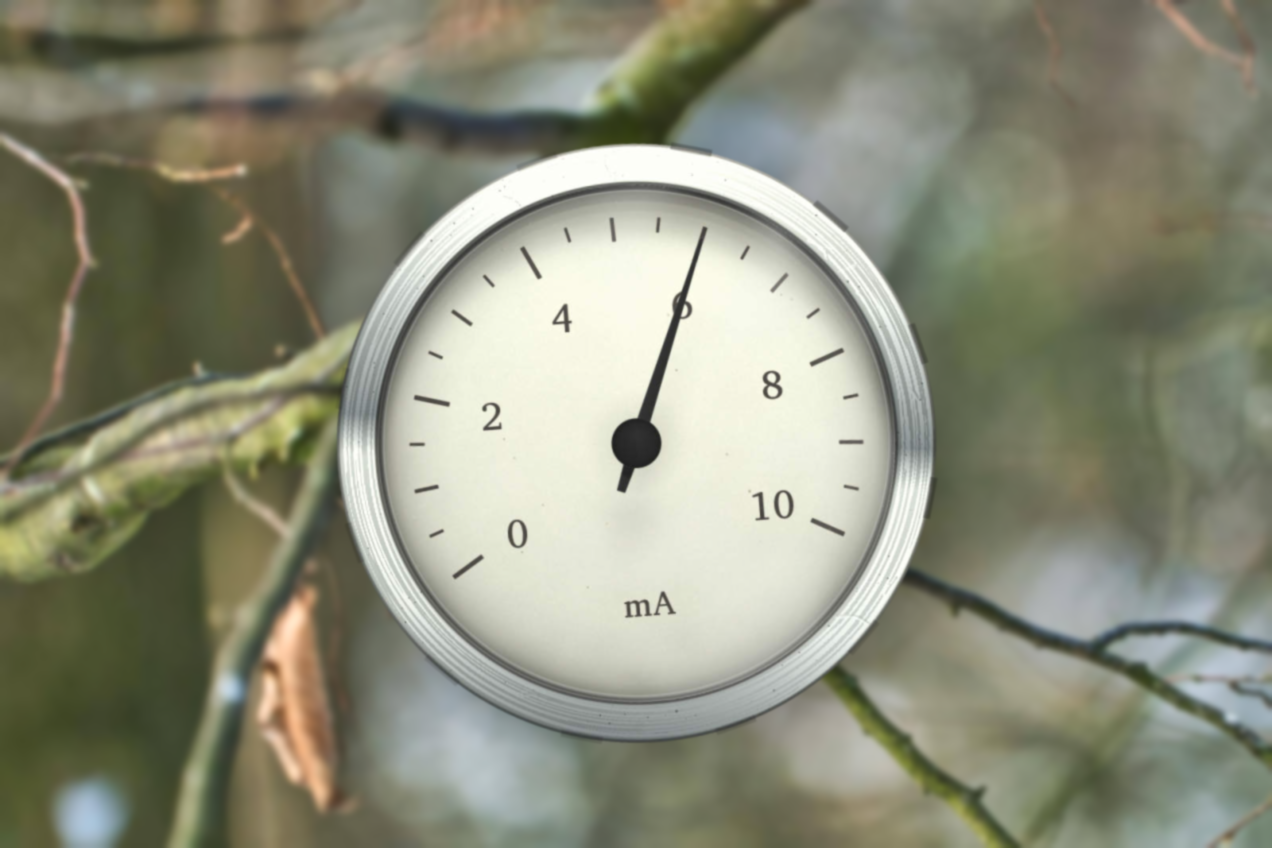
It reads **6** mA
